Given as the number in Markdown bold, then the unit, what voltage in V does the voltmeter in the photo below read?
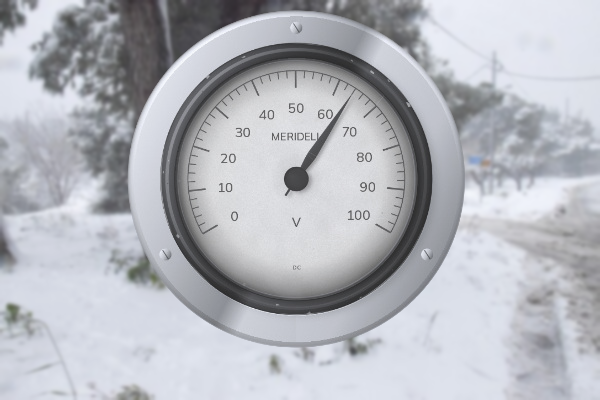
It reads **64** V
